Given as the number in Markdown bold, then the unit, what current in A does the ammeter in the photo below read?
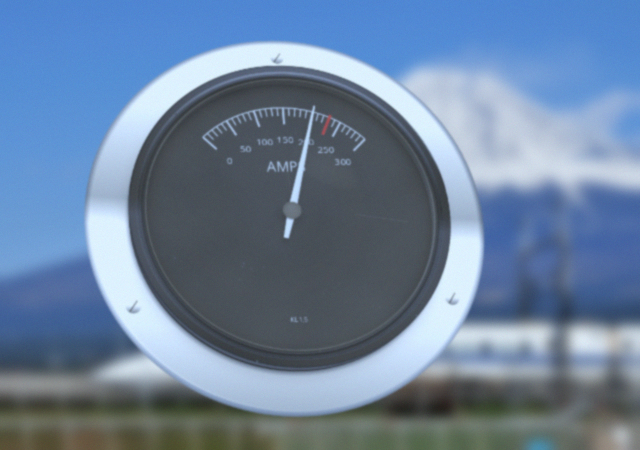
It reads **200** A
